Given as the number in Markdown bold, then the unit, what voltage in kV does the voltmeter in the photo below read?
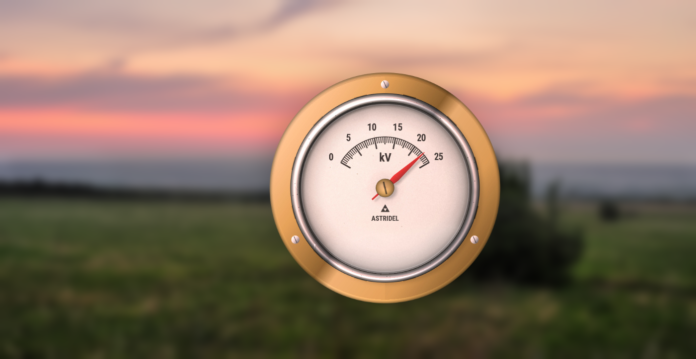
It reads **22.5** kV
